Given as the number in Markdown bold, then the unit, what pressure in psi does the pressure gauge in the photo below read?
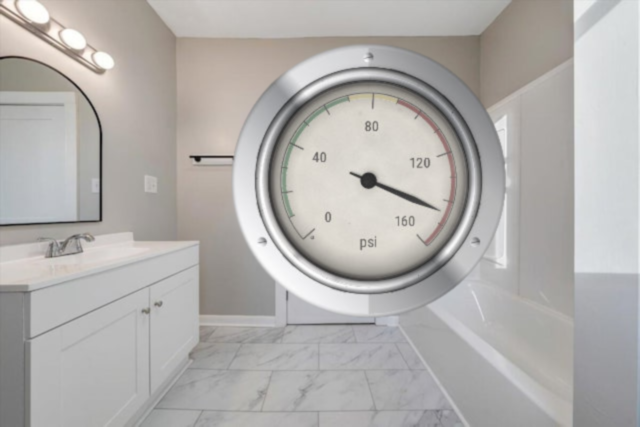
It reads **145** psi
